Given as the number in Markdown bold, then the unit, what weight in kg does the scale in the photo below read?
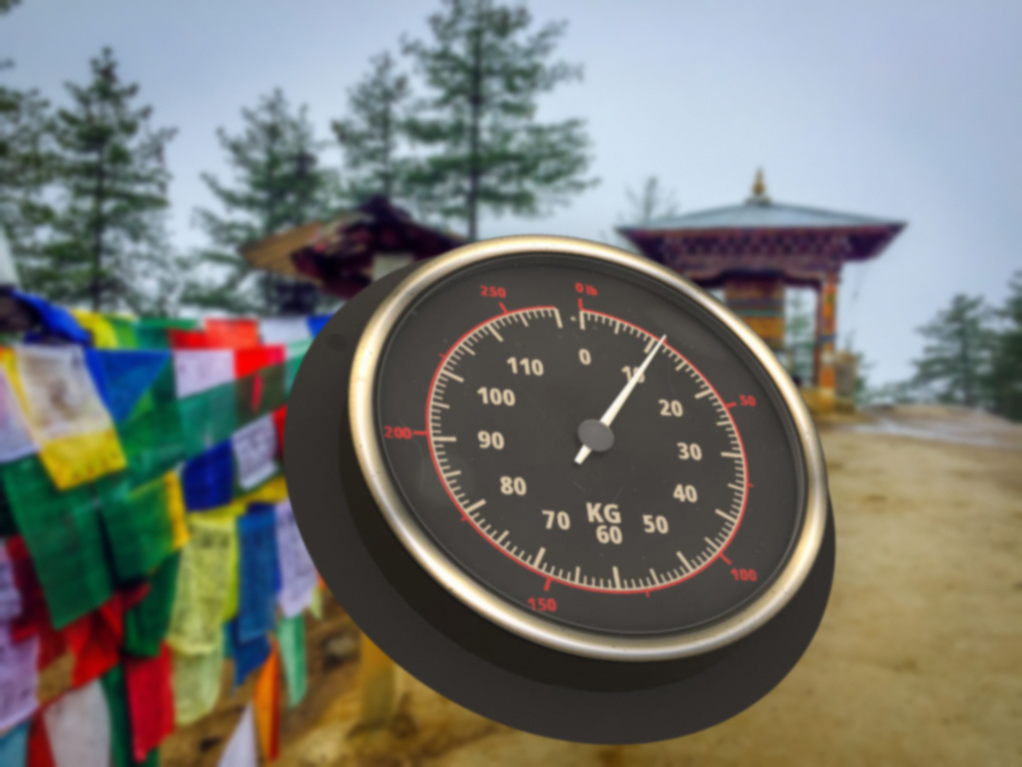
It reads **11** kg
